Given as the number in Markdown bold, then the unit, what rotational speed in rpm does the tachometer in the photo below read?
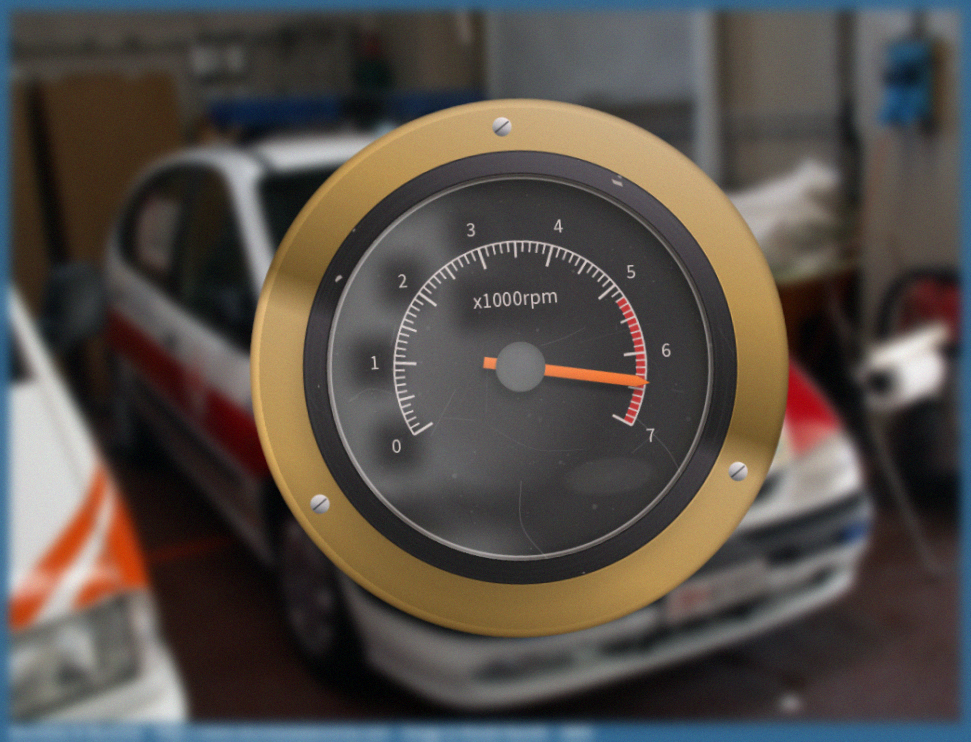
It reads **6400** rpm
